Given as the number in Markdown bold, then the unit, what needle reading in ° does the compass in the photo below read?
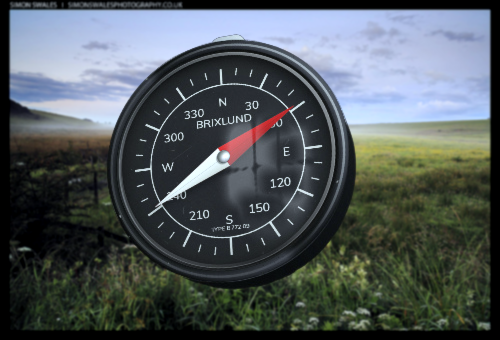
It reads **60** °
